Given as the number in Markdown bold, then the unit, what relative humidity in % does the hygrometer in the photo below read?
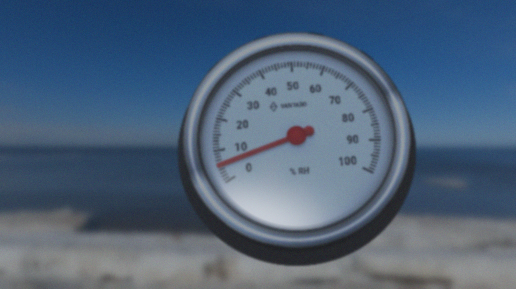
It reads **5** %
